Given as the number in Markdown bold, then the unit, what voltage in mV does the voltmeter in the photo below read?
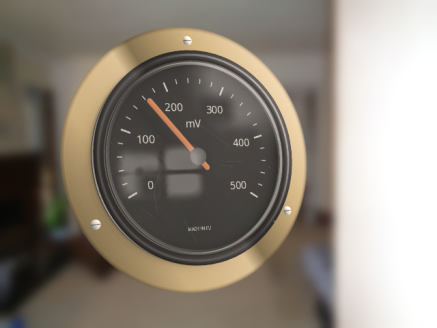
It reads **160** mV
